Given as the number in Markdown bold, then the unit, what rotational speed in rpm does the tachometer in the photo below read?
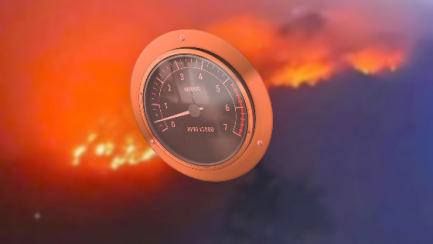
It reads **400** rpm
